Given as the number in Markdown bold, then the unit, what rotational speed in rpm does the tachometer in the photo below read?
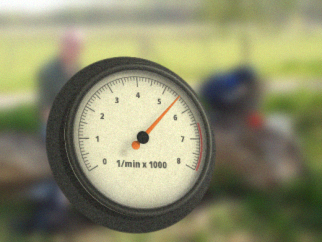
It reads **5500** rpm
